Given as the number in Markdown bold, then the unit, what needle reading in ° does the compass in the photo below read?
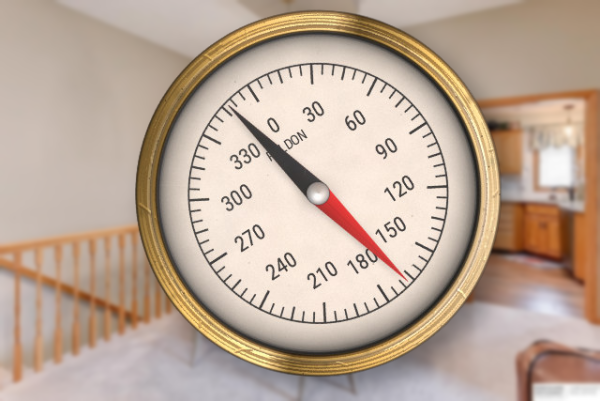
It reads **167.5** °
